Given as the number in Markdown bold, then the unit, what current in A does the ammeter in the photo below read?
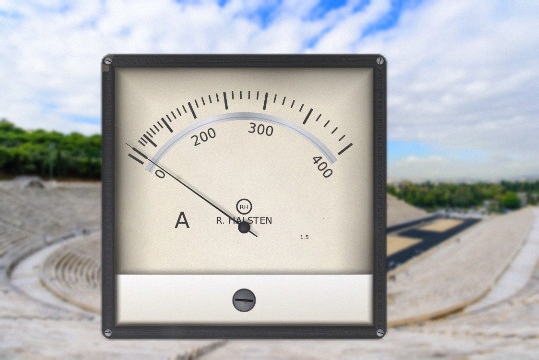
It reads **50** A
